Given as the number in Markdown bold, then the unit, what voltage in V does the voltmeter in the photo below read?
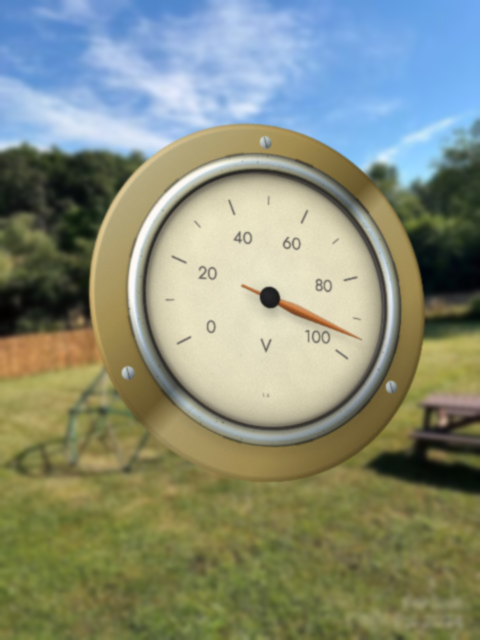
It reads **95** V
